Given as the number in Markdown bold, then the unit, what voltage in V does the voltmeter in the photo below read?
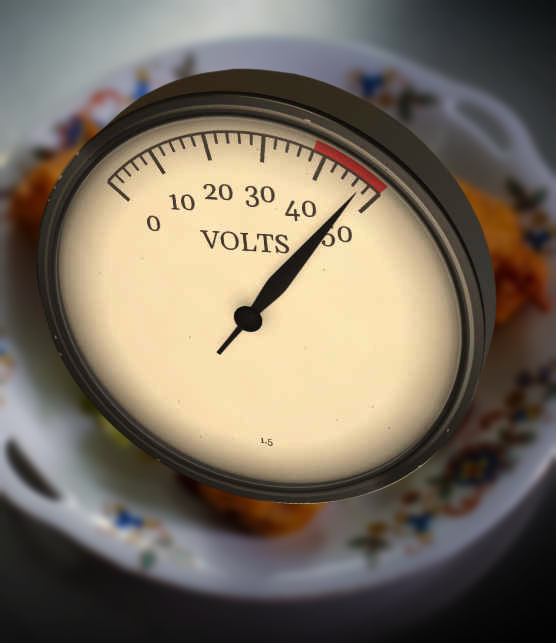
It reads **47** V
